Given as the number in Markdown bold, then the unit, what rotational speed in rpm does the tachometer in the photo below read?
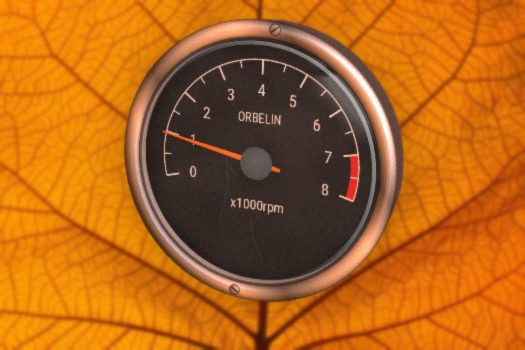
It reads **1000** rpm
